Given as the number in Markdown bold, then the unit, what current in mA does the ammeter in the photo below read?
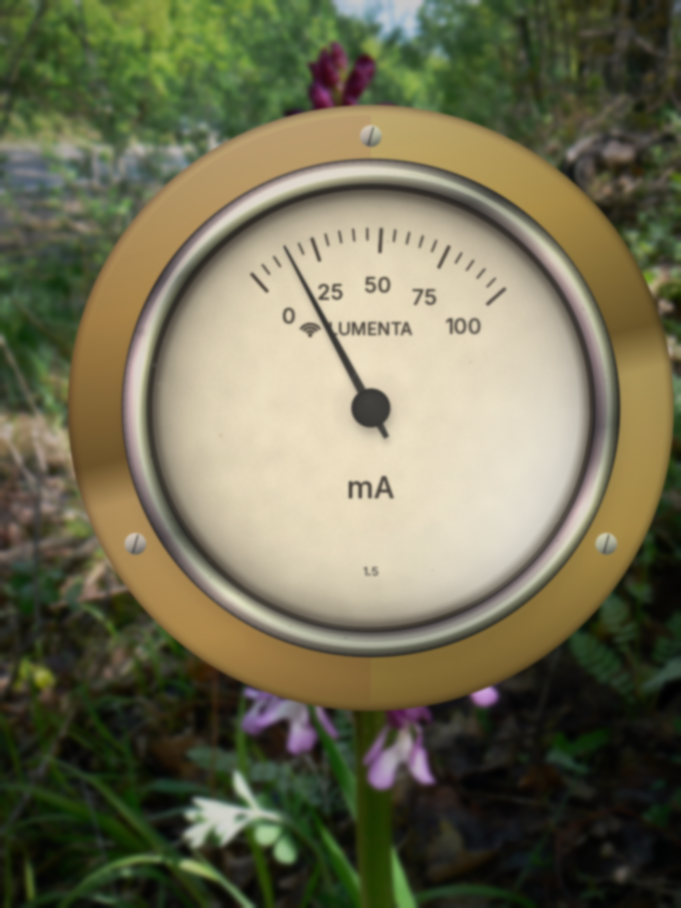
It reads **15** mA
